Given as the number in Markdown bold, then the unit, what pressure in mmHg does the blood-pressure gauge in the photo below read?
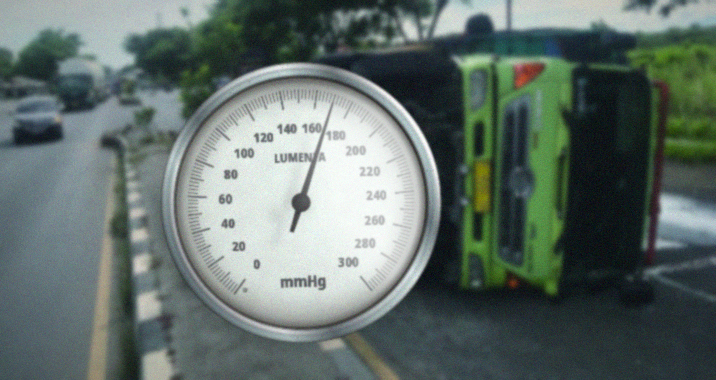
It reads **170** mmHg
